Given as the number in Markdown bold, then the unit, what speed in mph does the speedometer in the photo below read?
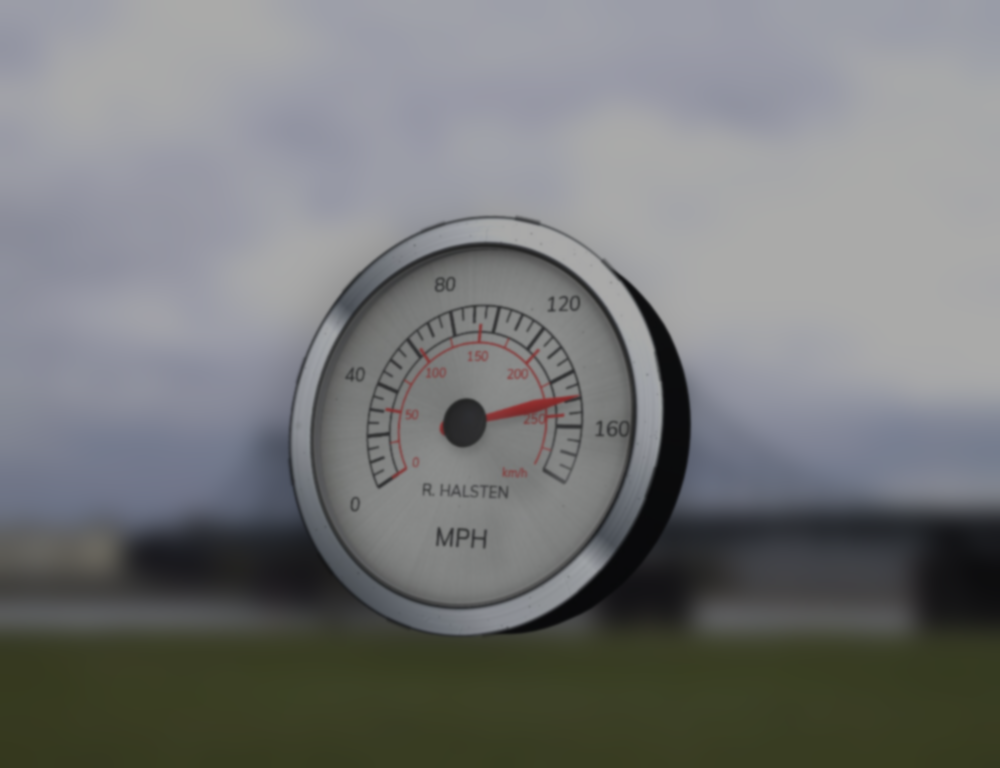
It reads **150** mph
